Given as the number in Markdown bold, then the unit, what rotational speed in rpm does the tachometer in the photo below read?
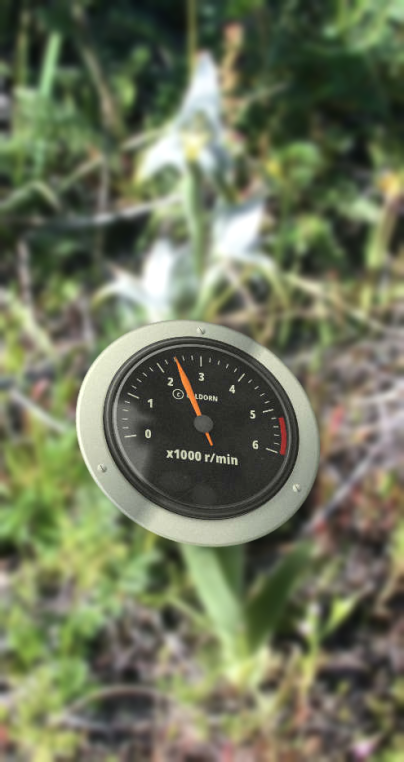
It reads **2400** rpm
